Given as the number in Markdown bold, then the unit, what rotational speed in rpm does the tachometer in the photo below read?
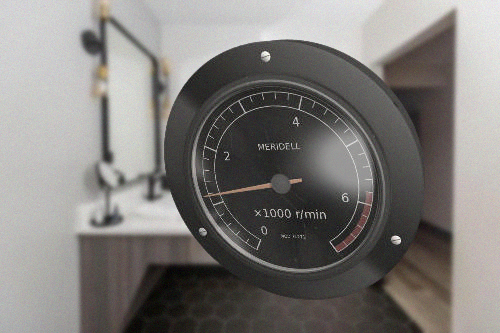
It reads **1200** rpm
